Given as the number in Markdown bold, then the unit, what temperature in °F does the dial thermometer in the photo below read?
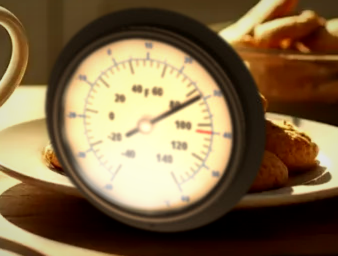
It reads **84** °F
